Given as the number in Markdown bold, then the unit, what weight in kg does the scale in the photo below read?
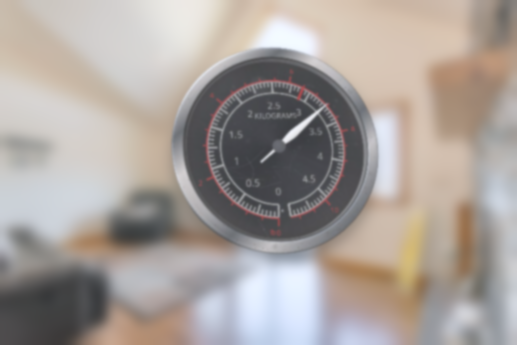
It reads **3.25** kg
